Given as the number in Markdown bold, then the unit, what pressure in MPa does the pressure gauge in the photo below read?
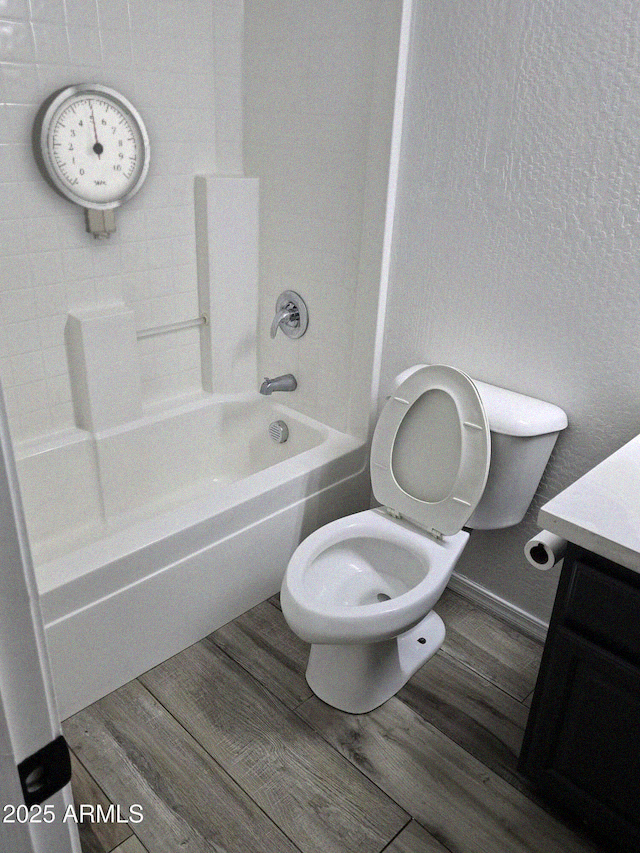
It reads **5** MPa
